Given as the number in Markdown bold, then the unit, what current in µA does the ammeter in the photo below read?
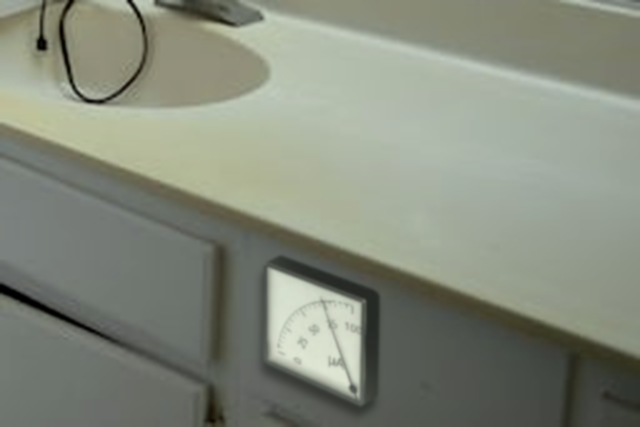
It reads **75** µA
